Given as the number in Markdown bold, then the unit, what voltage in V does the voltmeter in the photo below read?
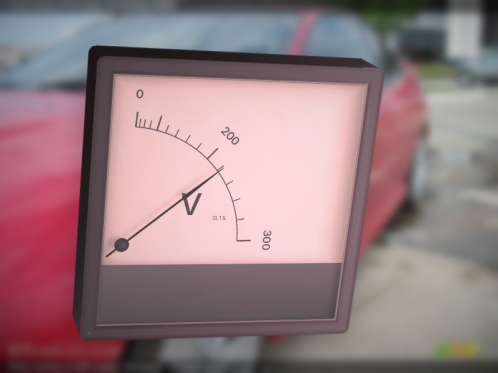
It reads **220** V
